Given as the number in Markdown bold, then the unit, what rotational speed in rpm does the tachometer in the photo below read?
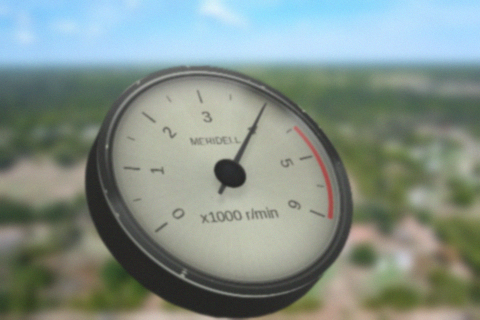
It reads **4000** rpm
